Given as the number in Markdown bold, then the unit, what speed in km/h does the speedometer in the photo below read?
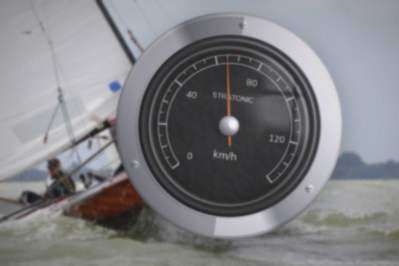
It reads **65** km/h
